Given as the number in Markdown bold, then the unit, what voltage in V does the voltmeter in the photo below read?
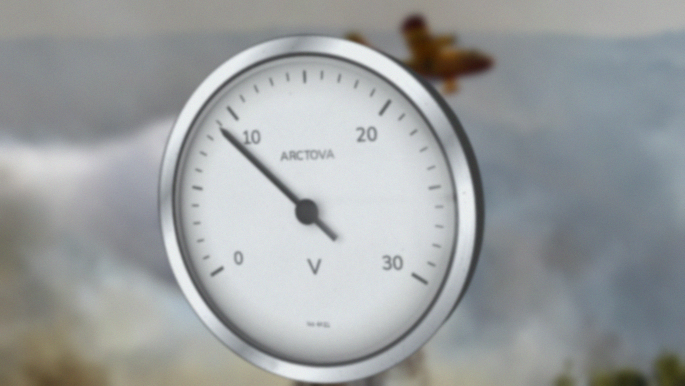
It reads **9** V
